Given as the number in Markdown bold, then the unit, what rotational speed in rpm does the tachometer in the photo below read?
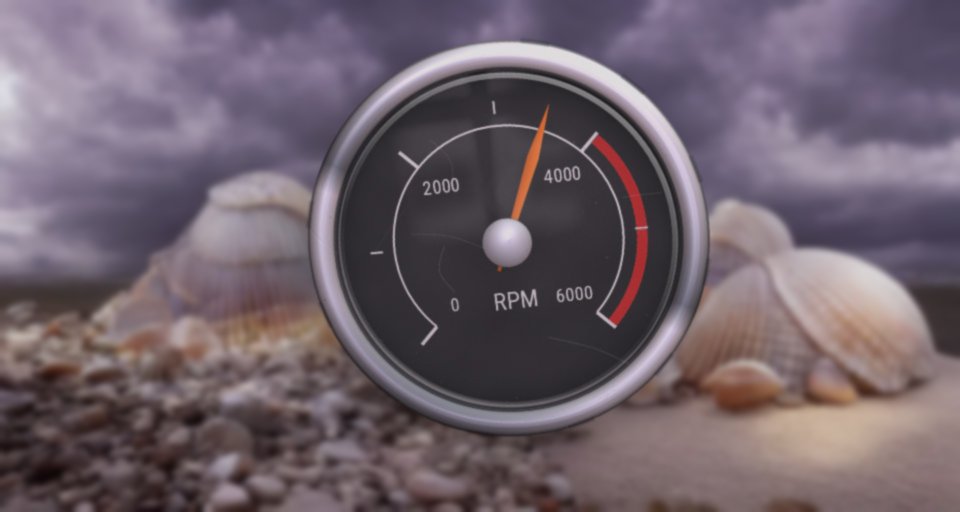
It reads **3500** rpm
